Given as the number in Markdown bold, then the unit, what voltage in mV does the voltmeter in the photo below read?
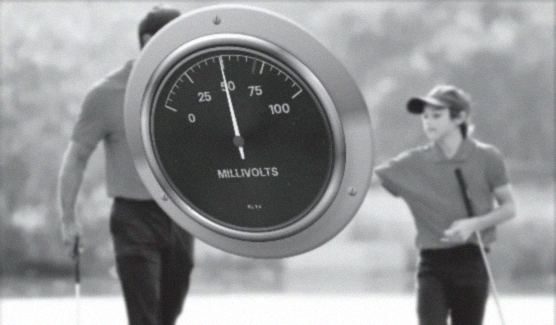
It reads **50** mV
